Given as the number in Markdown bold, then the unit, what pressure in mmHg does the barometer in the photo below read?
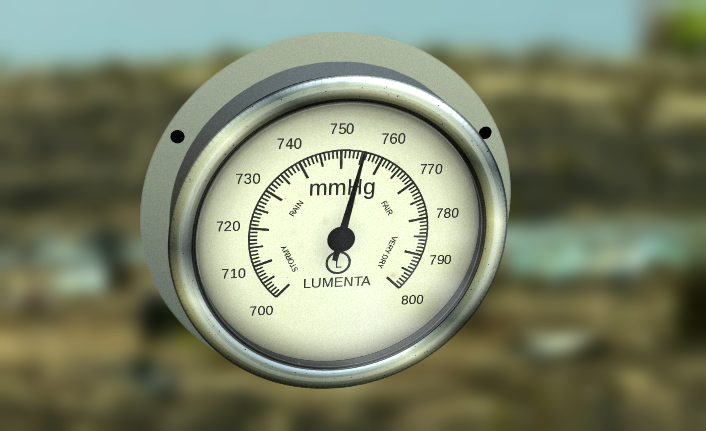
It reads **755** mmHg
